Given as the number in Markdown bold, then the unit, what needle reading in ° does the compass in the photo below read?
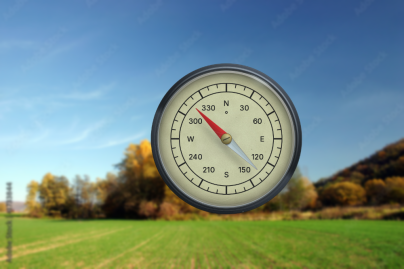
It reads **315** °
